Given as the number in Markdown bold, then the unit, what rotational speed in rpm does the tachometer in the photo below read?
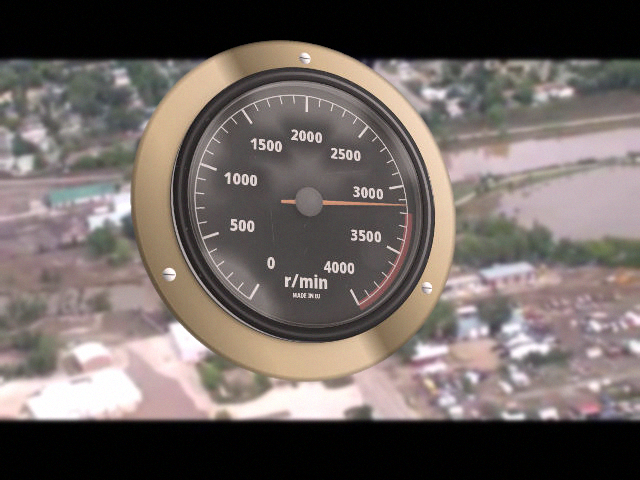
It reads **3150** rpm
